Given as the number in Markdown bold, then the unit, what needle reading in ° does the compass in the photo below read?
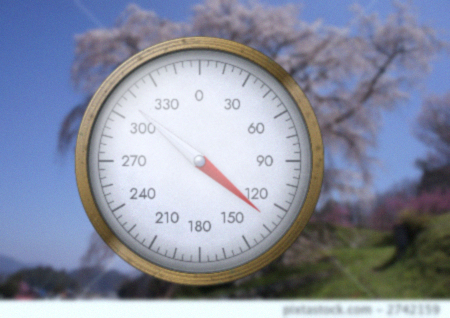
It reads **130** °
